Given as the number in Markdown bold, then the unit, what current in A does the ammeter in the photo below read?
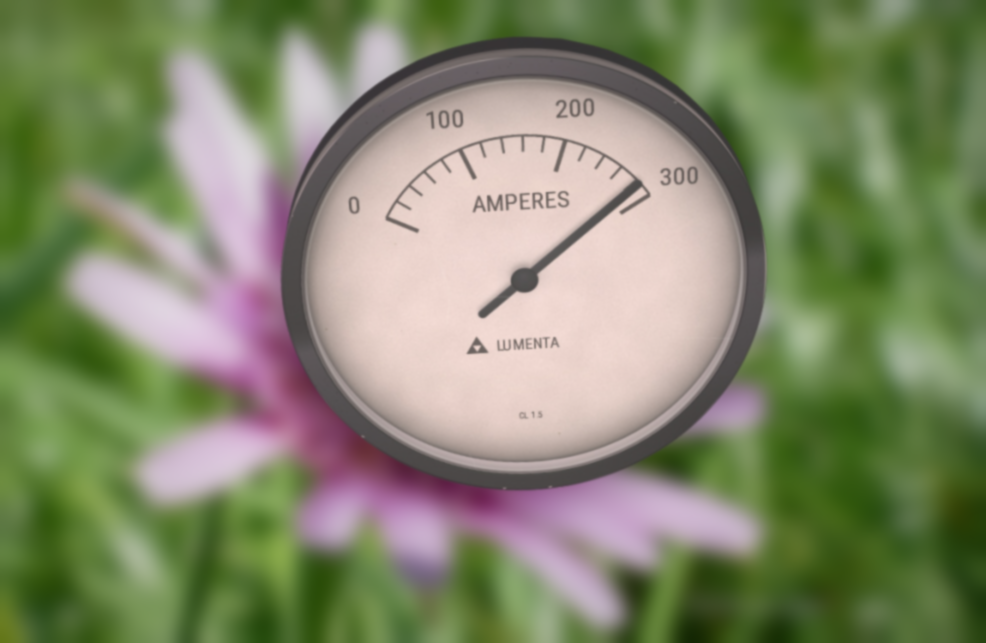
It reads **280** A
